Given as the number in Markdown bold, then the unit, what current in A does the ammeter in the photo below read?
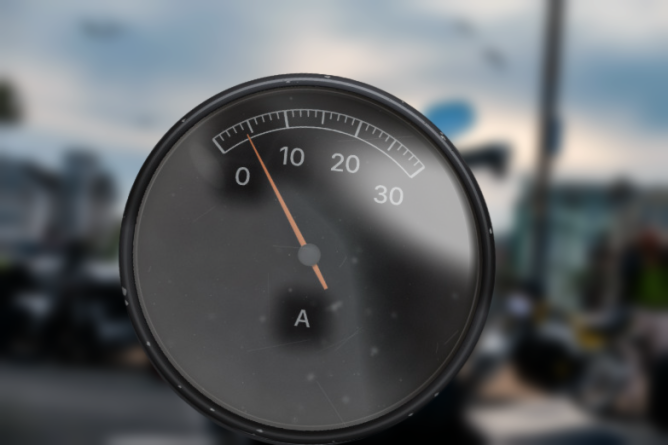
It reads **4** A
